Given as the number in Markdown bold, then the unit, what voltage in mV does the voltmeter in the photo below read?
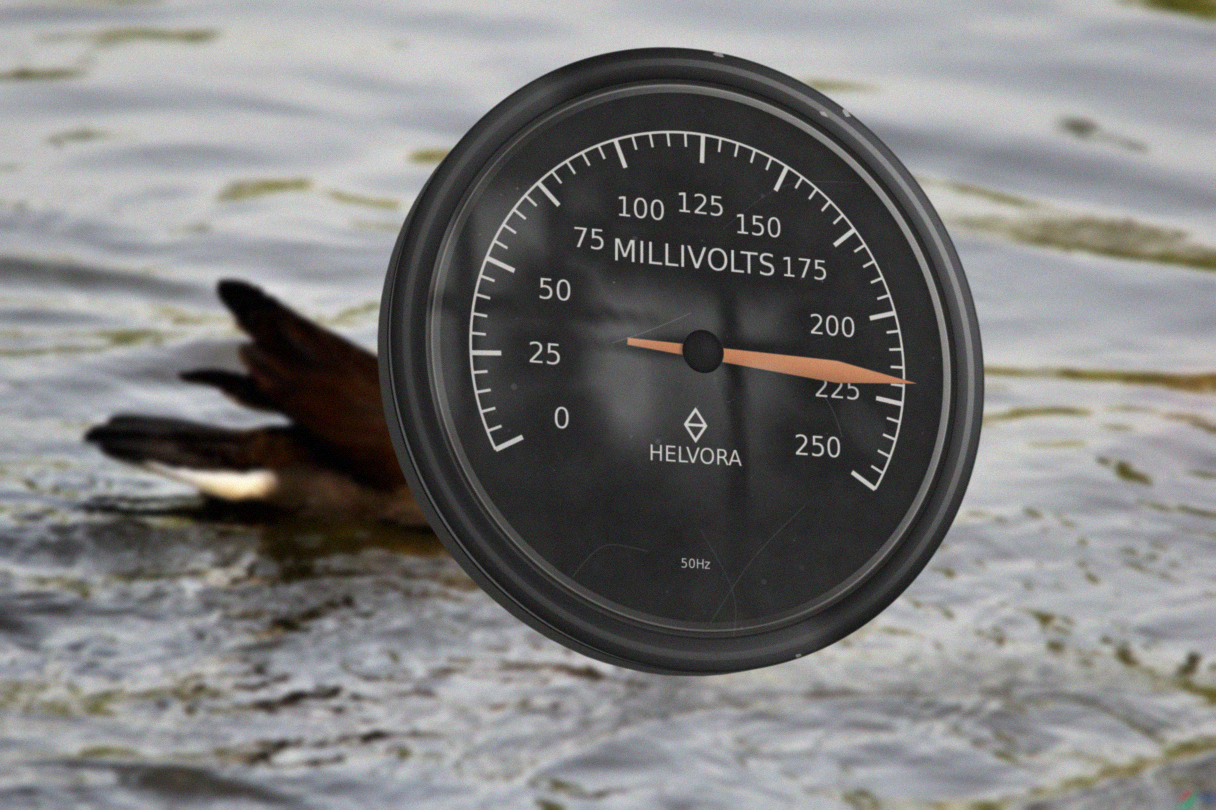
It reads **220** mV
